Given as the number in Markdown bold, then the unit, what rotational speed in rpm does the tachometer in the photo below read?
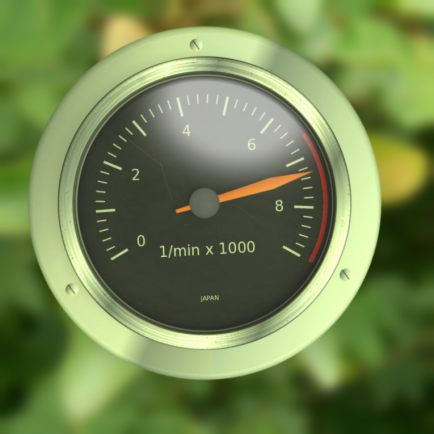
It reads **7300** rpm
